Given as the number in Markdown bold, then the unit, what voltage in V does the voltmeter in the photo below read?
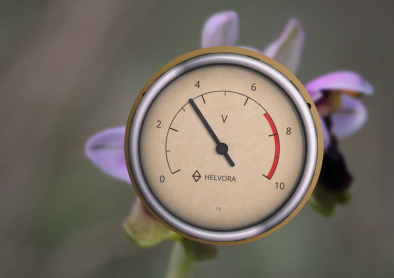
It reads **3.5** V
